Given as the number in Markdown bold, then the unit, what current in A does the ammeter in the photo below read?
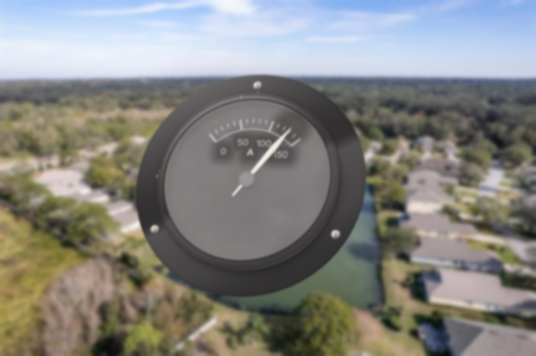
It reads **130** A
